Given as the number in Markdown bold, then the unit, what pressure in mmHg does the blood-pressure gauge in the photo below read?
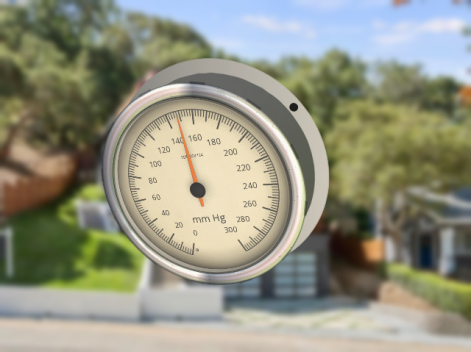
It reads **150** mmHg
